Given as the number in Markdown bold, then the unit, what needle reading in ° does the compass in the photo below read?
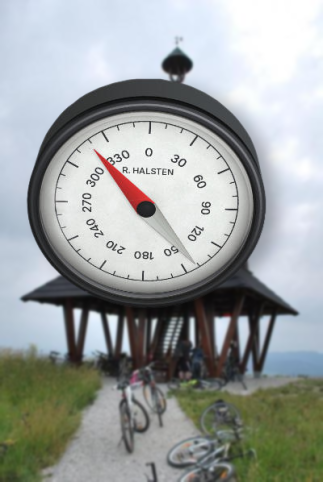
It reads **320** °
